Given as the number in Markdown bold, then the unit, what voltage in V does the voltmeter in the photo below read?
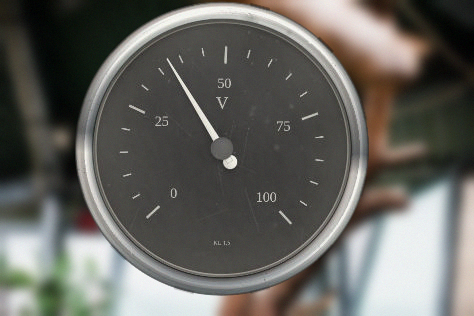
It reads **37.5** V
